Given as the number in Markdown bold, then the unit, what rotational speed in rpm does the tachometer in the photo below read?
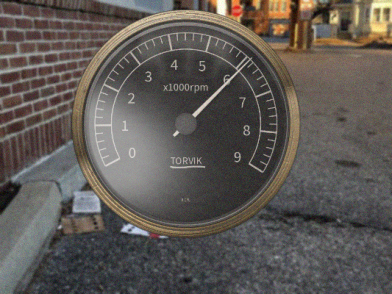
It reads **6100** rpm
